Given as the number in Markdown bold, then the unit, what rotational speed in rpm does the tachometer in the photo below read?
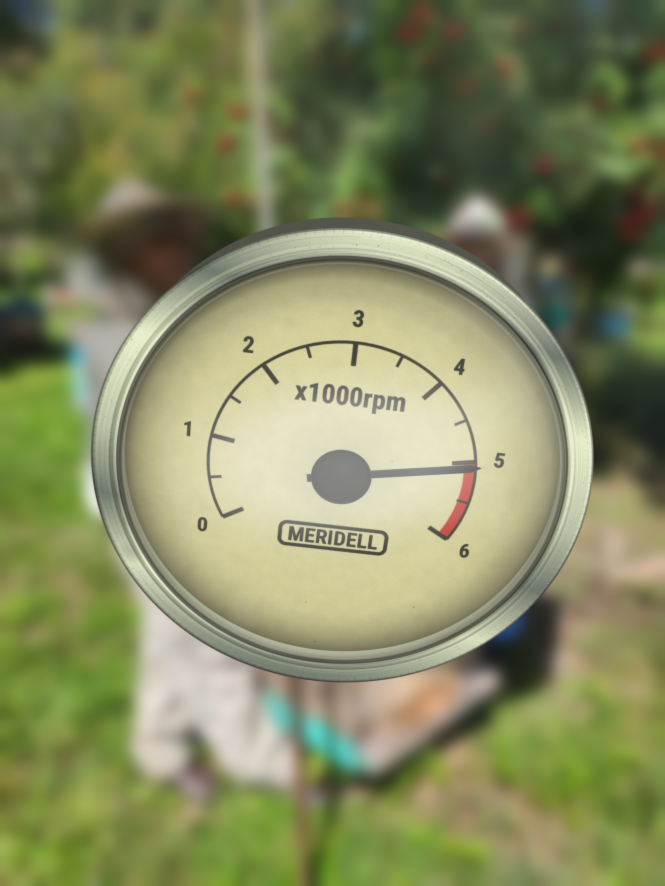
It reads **5000** rpm
